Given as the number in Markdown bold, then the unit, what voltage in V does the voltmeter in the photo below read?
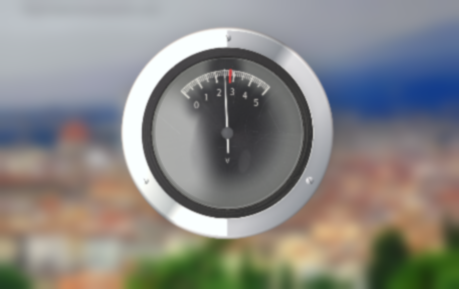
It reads **2.5** V
